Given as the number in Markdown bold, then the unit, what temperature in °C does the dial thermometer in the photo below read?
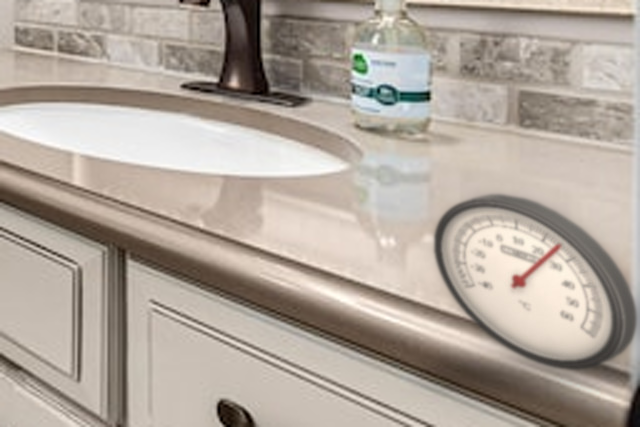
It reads **25** °C
